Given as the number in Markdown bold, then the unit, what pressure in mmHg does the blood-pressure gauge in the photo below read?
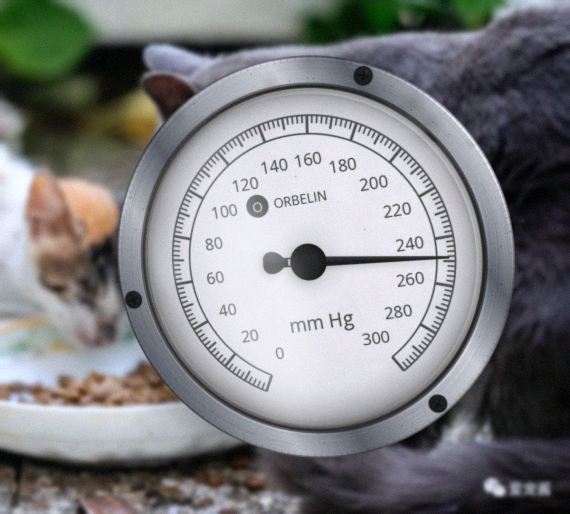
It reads **248** mmHg
